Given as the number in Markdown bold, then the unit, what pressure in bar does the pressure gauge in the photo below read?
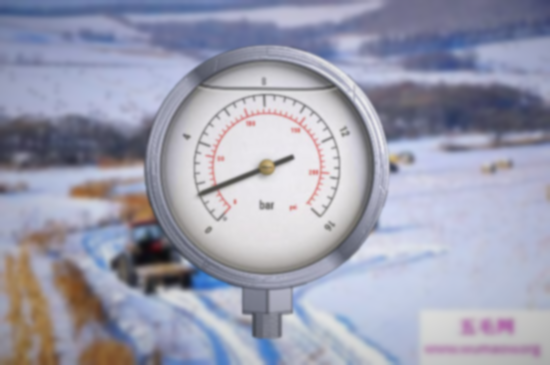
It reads **1.5** bar
